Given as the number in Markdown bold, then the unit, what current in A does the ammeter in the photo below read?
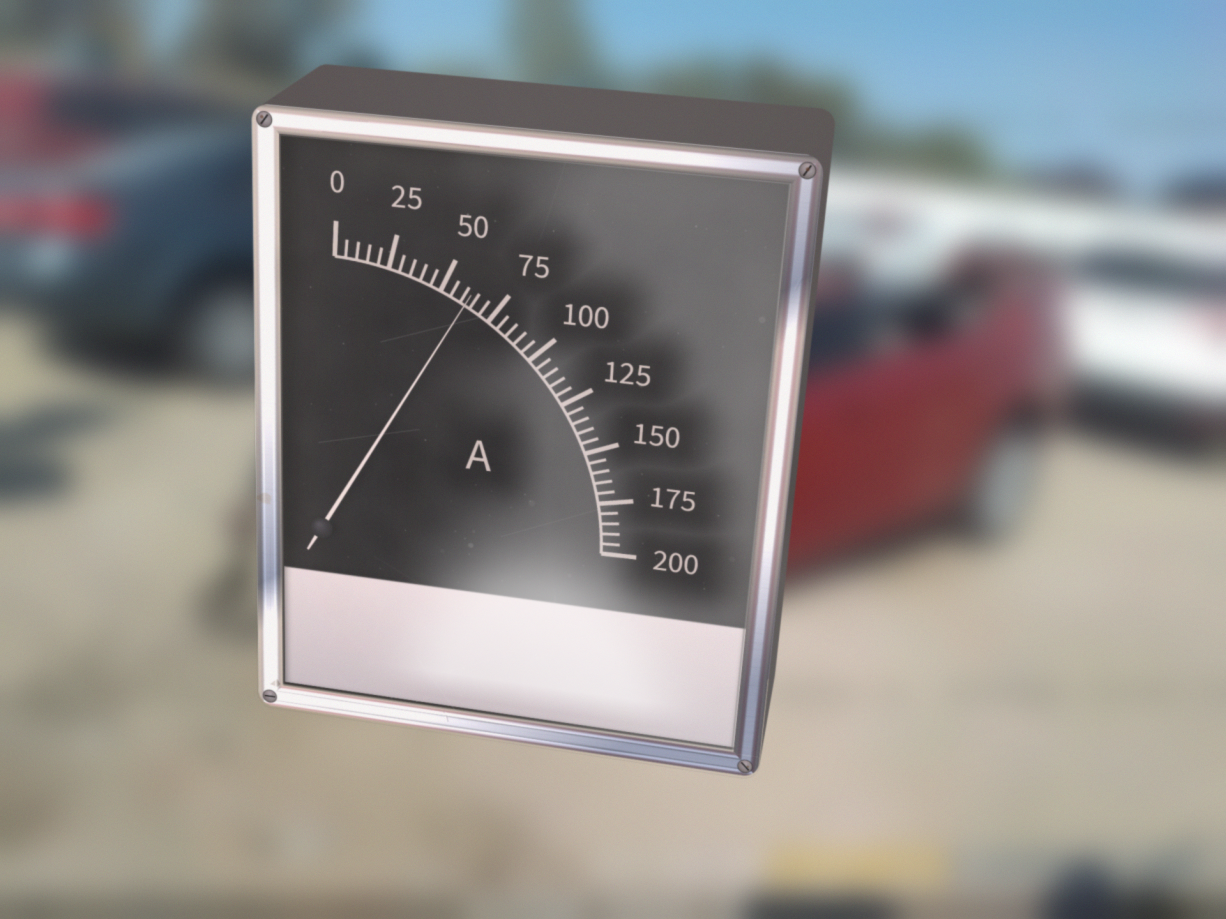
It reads **62.5** A
